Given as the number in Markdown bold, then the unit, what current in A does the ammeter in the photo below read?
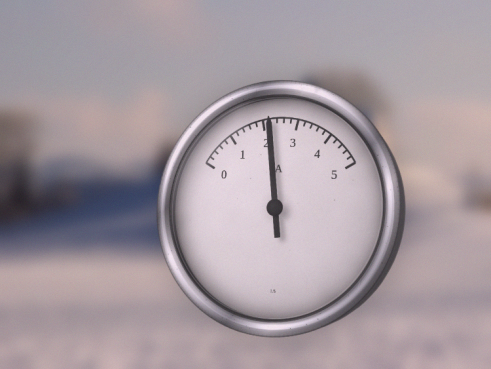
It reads **2.2** A
